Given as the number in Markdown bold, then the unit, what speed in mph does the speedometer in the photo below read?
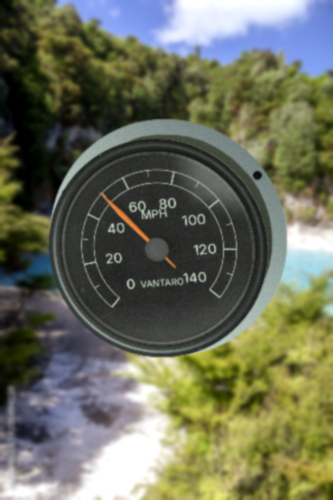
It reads **50** mph
